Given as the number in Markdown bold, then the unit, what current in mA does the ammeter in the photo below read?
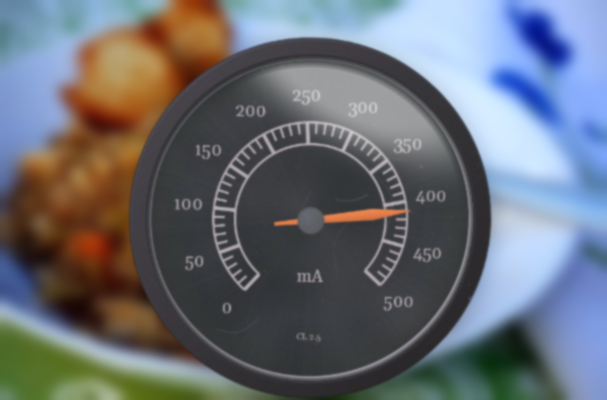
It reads **410** mA
